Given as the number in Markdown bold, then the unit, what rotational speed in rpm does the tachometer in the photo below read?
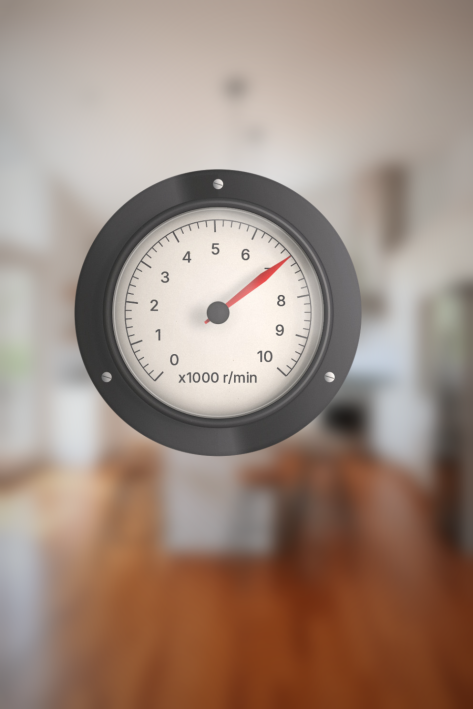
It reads **7000** rpm
